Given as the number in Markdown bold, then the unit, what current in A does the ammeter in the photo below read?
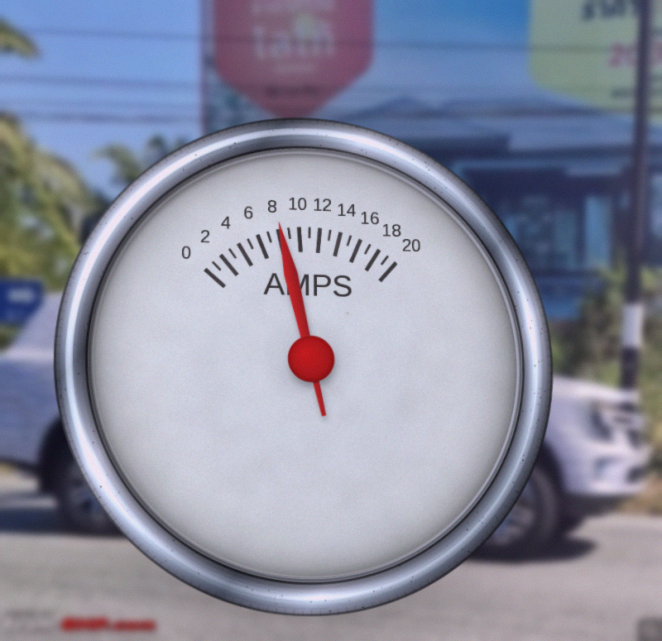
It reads **8** A
